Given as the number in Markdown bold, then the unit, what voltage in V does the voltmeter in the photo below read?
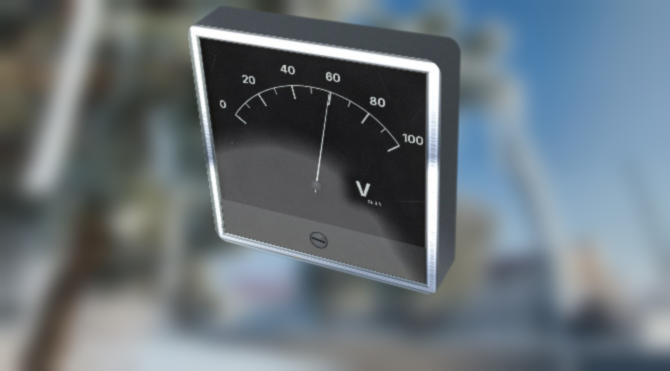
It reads **60** V
